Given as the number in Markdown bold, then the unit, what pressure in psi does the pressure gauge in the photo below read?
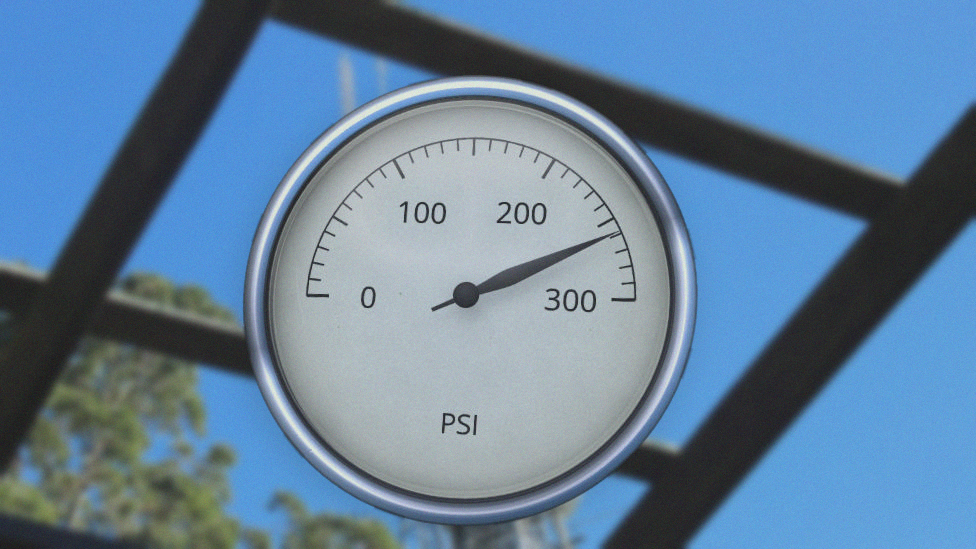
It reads **260** psi
